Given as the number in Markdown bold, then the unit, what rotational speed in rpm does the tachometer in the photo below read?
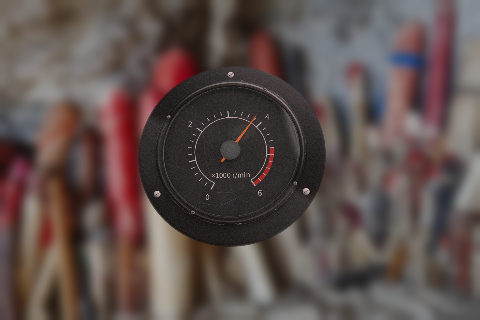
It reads **3800** rpm
